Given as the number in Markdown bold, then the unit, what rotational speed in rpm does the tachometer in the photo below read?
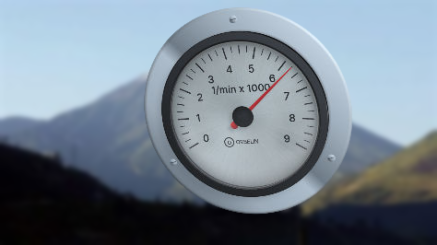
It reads **6250** rpm
